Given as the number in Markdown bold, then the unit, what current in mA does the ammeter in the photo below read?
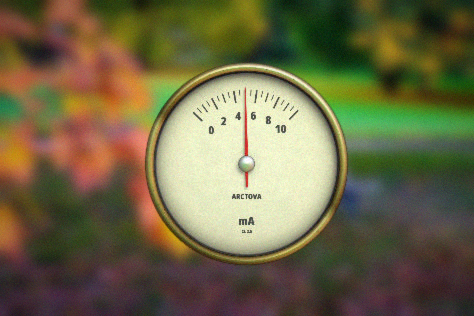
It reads **5** mA
